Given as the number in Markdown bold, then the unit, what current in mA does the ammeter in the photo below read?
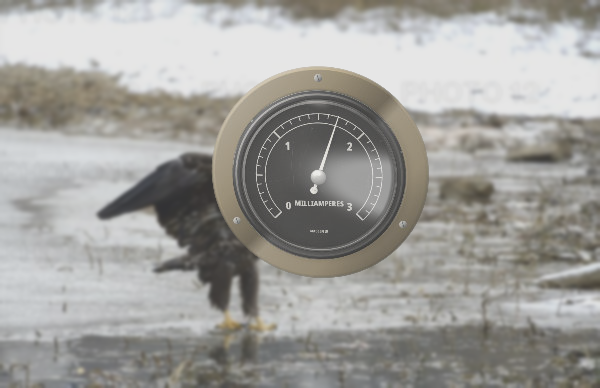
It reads **1.7** mA
